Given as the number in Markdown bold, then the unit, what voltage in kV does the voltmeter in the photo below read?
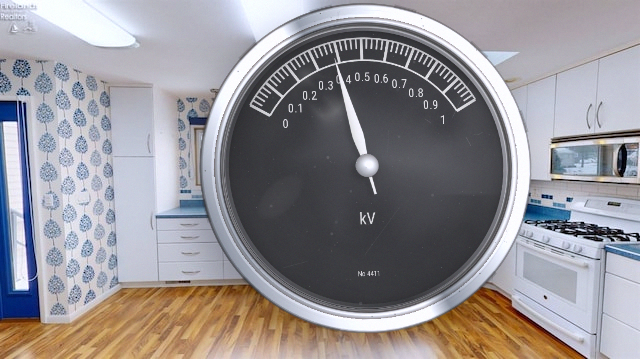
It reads **0.38** kV
